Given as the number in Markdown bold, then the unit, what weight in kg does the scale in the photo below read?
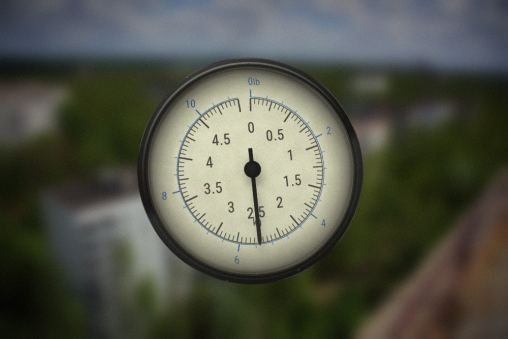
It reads **2.5** kg
